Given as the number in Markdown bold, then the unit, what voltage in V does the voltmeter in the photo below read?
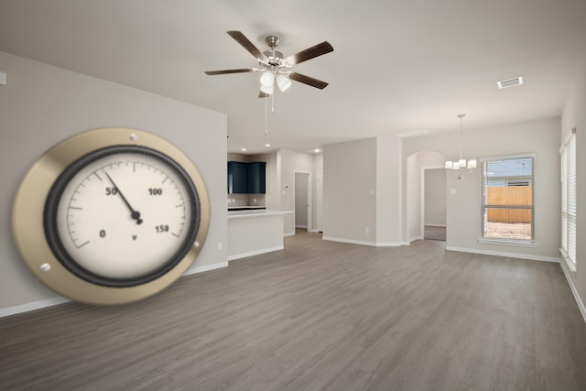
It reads **55** V
